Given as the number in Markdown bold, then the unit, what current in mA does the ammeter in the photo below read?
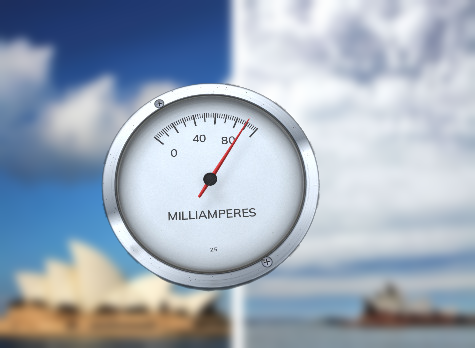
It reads **90** mA
